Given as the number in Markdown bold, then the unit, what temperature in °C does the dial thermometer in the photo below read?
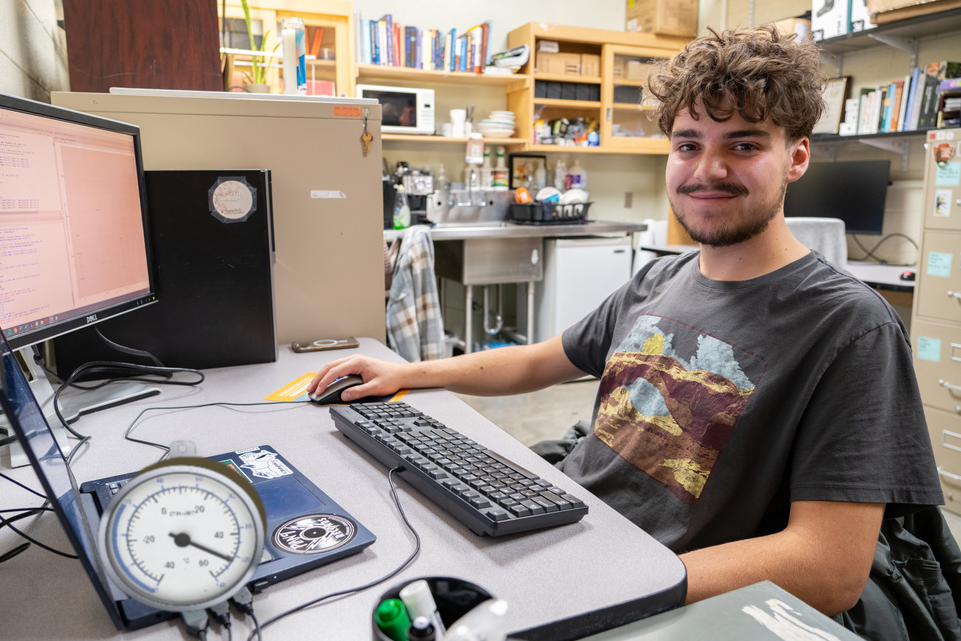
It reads **50** °C
